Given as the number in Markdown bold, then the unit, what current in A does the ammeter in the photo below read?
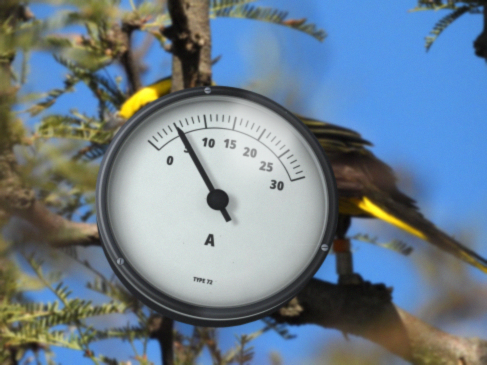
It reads **5** A
